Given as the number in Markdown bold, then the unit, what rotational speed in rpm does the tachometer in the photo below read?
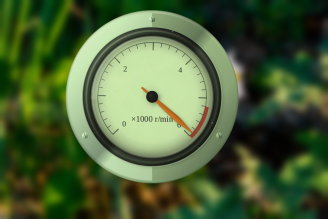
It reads **5900** rpm
